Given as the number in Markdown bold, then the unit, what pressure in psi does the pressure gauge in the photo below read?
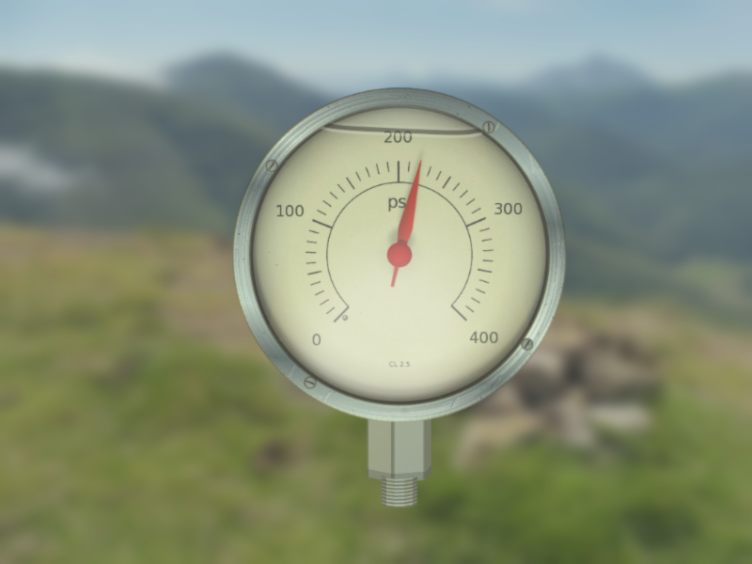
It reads **220** psi
